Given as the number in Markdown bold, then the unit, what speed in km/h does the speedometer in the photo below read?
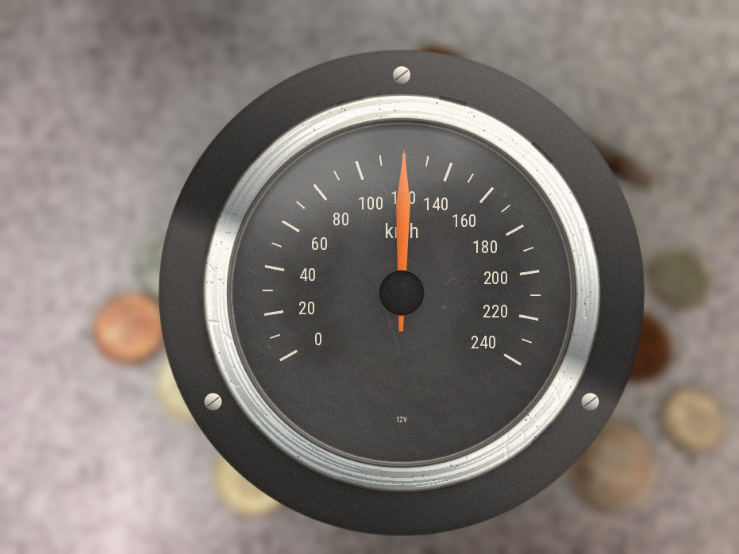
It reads **120** km/h
